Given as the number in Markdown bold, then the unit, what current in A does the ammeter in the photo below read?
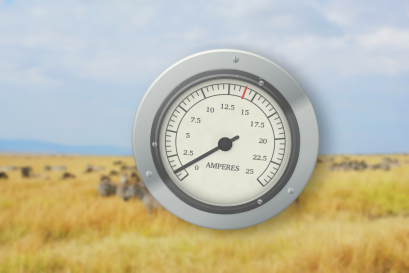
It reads **1** A
